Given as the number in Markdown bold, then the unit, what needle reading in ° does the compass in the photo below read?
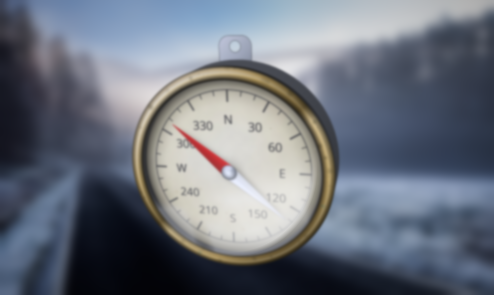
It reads **310** °
